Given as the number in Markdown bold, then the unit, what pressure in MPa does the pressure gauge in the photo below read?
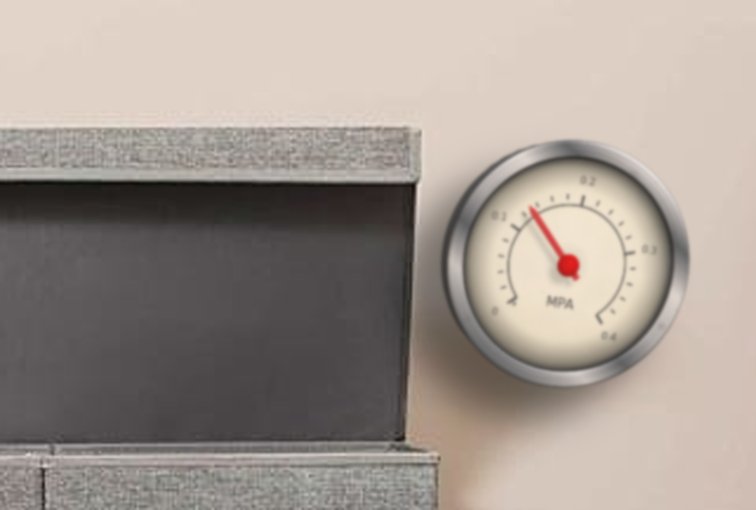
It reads **0.13** MPa
